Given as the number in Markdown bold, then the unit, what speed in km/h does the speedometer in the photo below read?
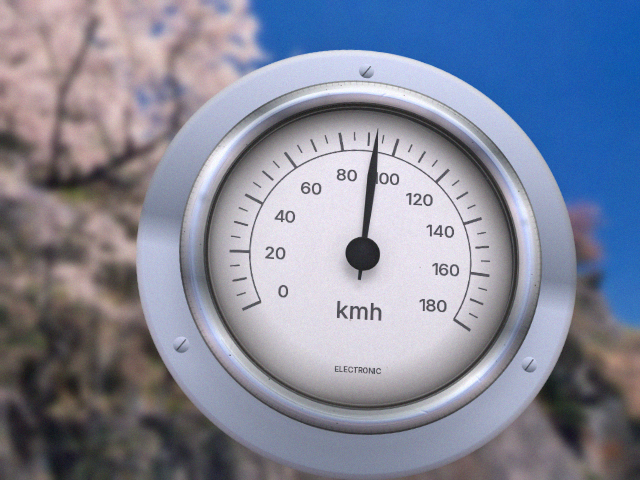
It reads **92.5** km/h
